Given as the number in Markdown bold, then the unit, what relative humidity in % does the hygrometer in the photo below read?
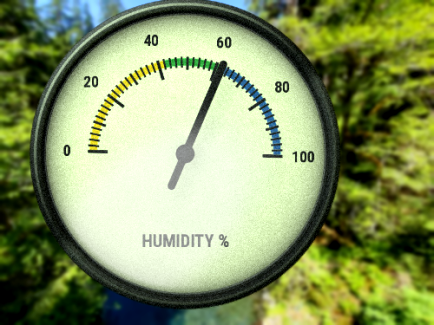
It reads **62** %
